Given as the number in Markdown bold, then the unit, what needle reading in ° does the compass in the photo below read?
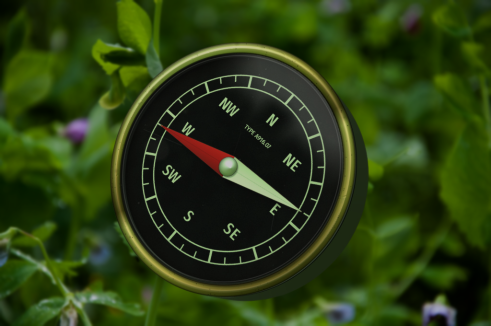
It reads **260** °
